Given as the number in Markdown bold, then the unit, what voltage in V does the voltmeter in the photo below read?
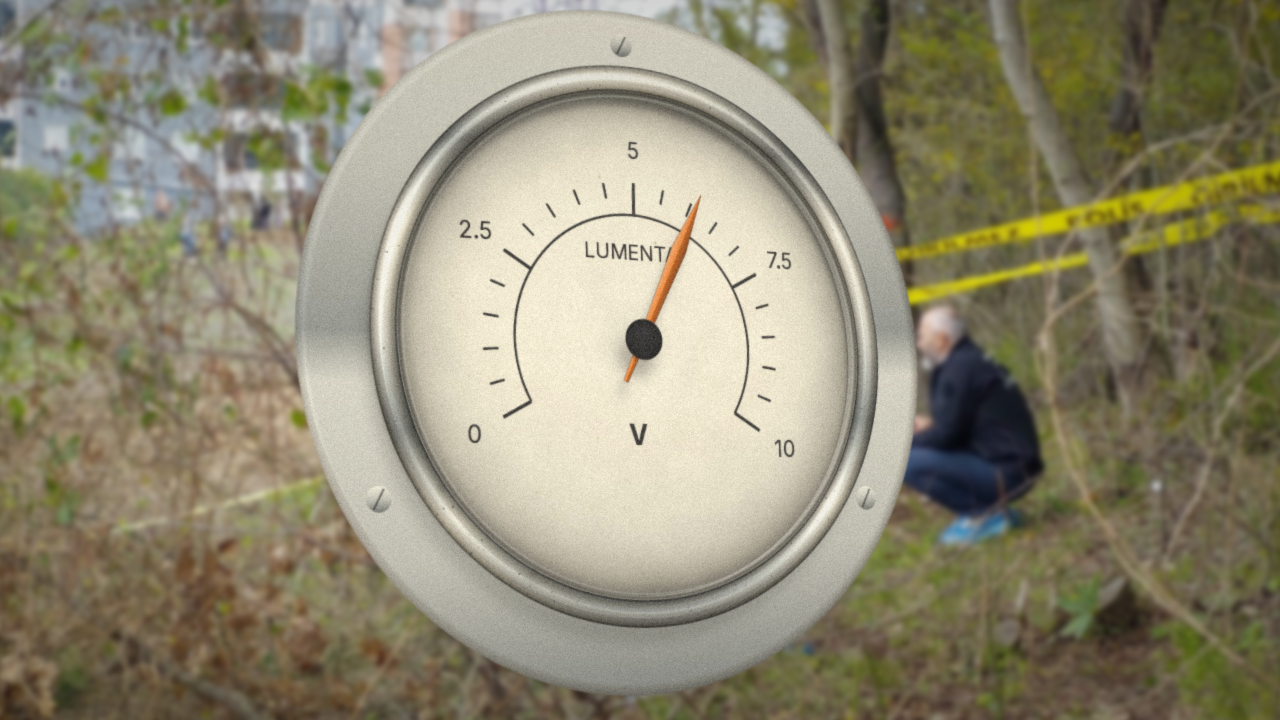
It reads **6** V
